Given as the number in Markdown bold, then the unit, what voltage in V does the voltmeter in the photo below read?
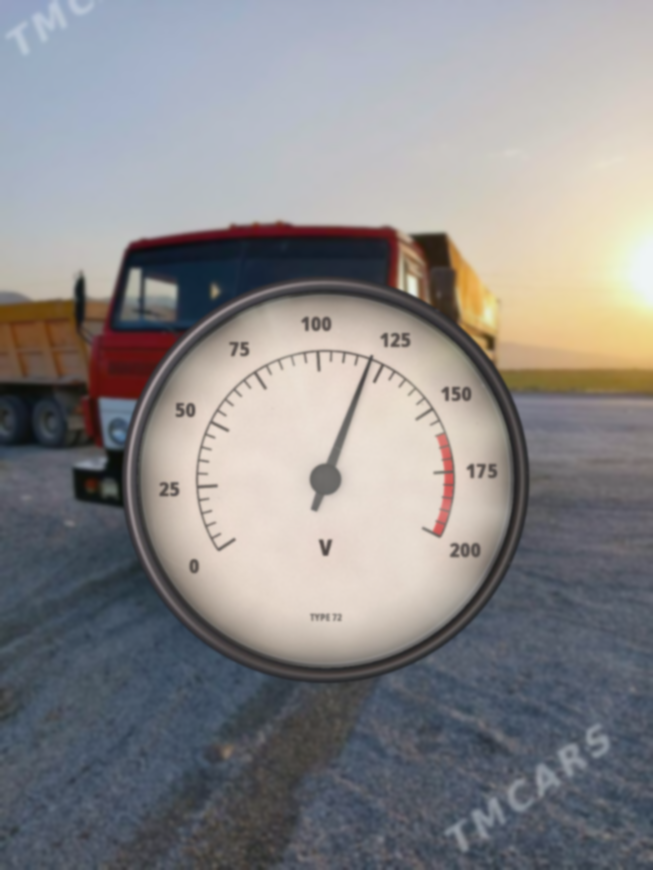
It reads **120** V
